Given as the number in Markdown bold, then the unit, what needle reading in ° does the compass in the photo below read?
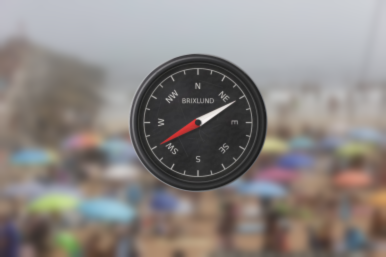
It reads **240** °
